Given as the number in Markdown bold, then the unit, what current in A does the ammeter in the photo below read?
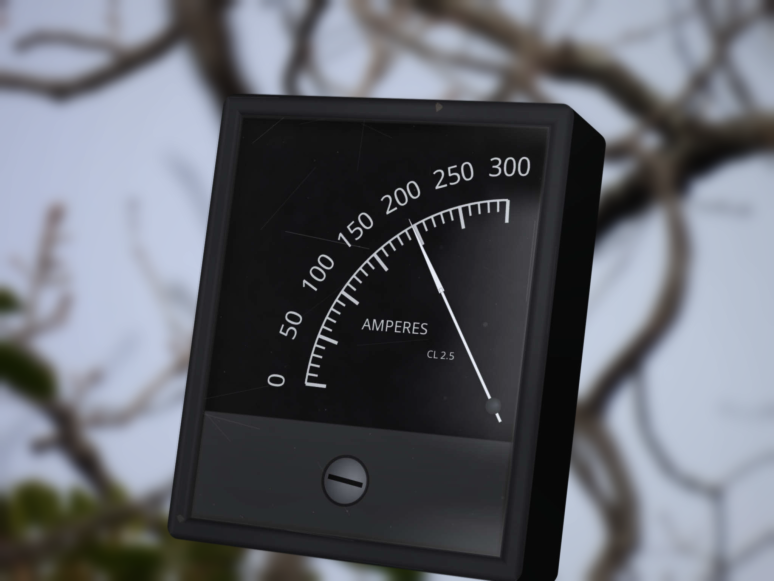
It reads **200** A
